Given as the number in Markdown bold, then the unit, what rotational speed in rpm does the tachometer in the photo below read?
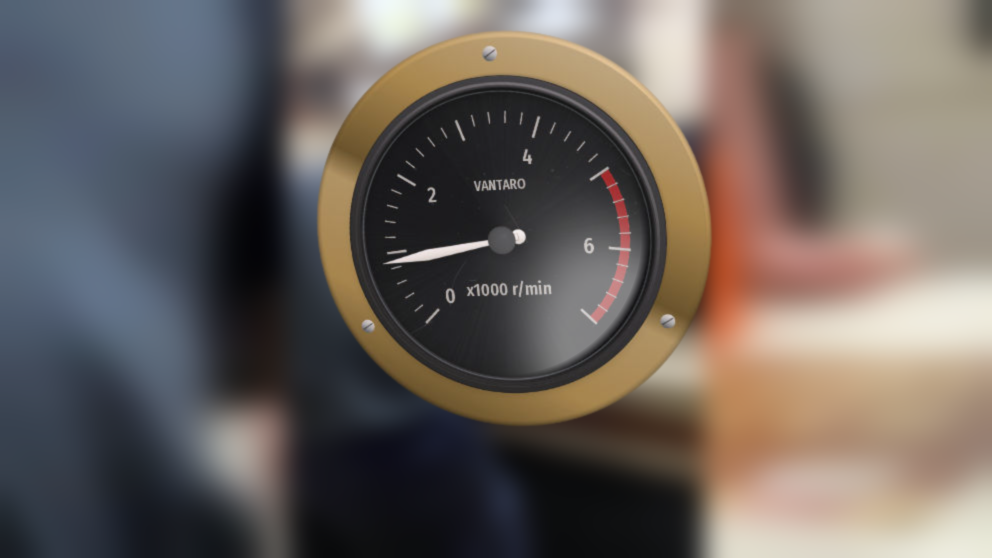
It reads **900** rpm
